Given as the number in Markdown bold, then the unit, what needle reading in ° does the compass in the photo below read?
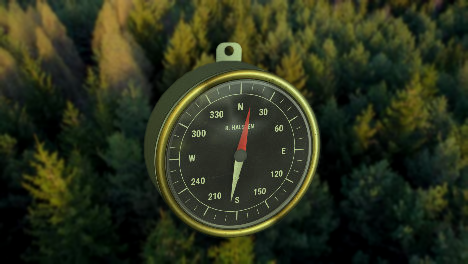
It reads **10** °
